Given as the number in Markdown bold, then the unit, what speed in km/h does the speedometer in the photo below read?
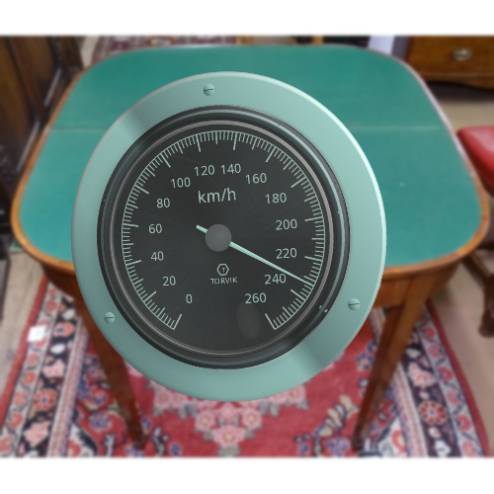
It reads **232** km/h
